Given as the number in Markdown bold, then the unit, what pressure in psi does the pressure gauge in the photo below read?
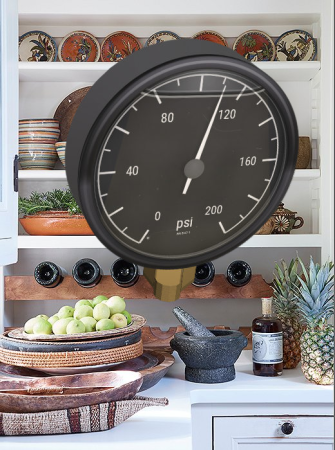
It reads **110** psi
